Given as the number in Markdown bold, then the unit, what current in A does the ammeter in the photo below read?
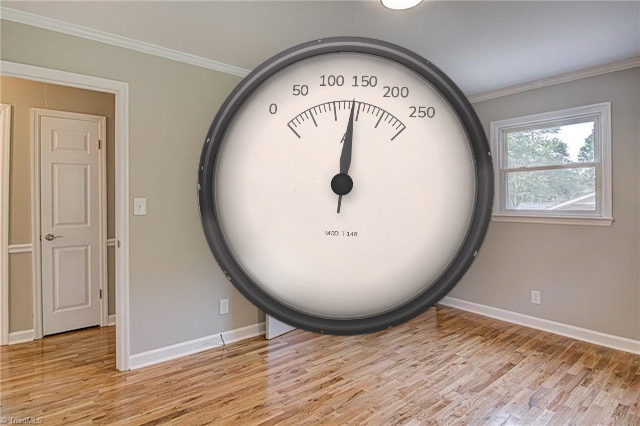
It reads **140** A
